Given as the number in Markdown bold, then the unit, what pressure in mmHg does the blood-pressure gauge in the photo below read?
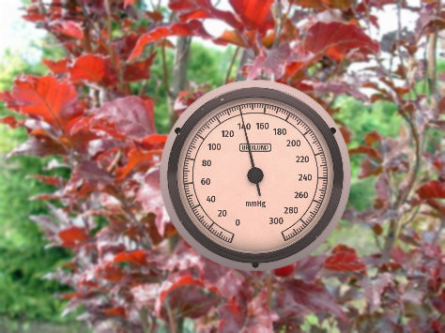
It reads **140** mmHg
